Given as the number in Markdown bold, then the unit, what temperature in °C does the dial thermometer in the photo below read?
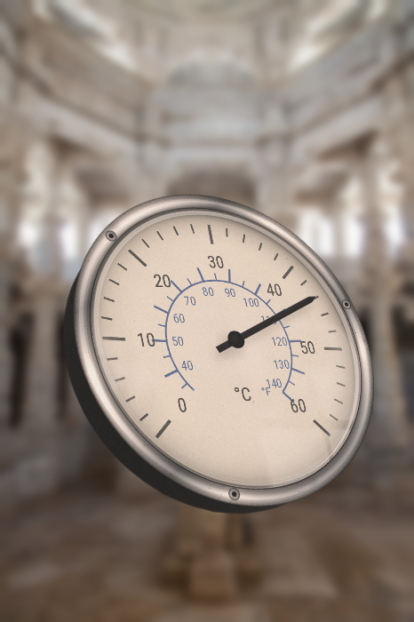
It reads **44** °C
